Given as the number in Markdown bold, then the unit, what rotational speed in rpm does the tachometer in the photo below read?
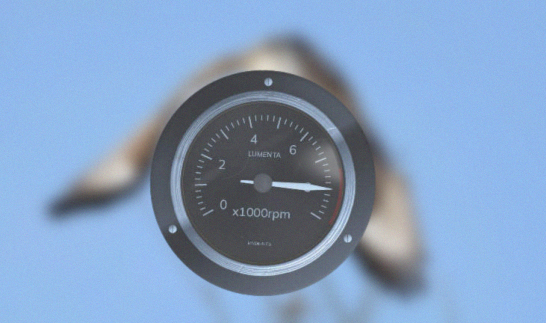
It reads **8000** rpm
